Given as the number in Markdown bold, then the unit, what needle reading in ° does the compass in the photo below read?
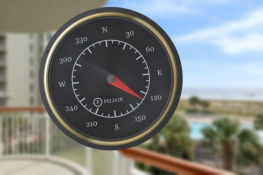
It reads **130** °
